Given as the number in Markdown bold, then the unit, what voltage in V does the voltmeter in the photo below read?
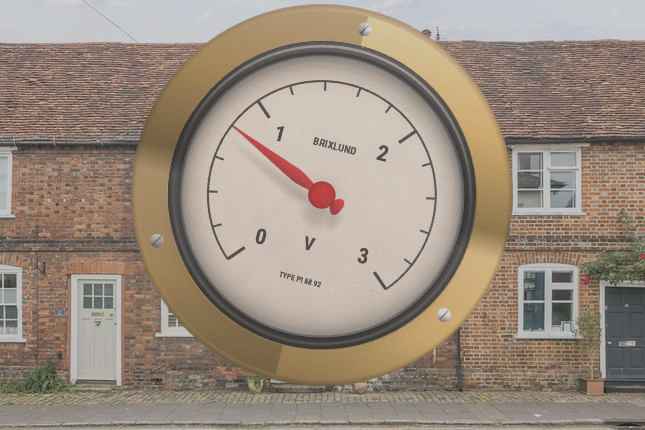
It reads **0.8** V
